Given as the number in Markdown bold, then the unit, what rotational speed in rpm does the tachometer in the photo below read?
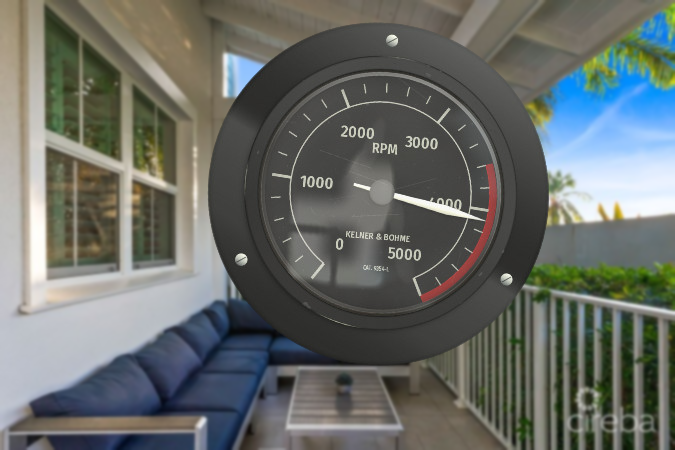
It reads **4100** rpm
